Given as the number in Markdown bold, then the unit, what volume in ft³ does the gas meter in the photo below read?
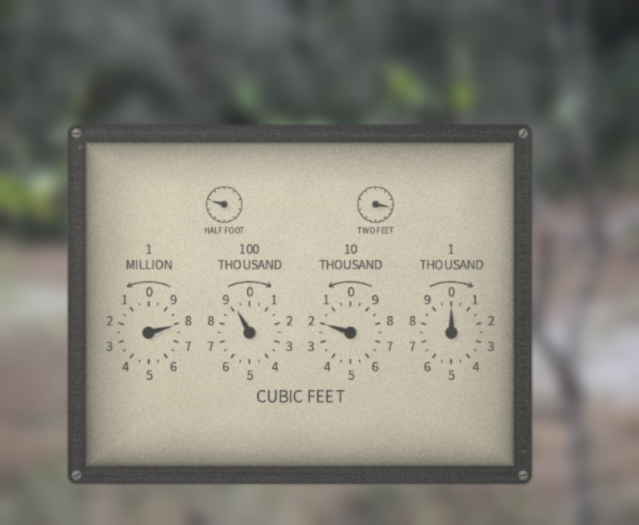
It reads **792000** ft³
